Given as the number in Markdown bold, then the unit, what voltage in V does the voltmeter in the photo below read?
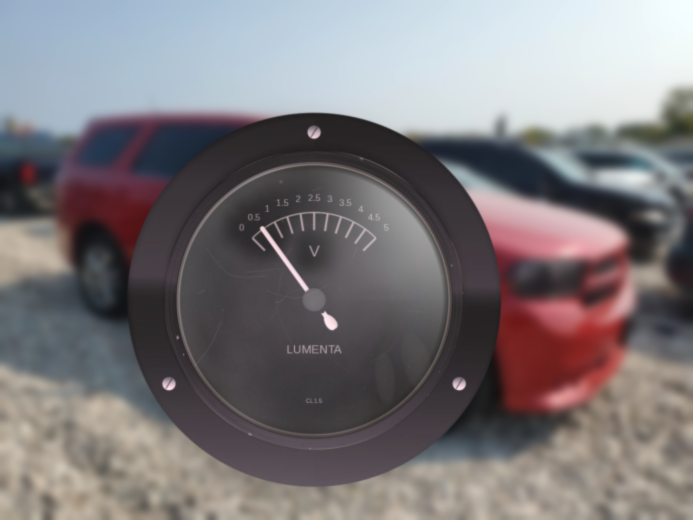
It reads **0.5** V
